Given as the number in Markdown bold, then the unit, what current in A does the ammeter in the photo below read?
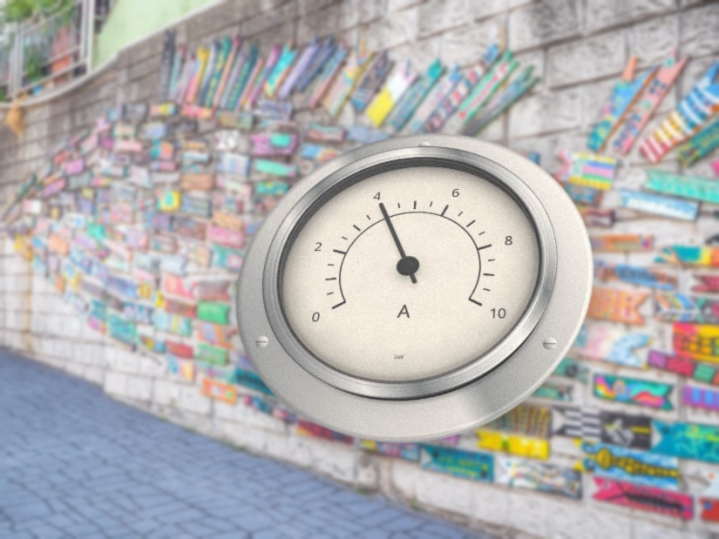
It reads **4** A
